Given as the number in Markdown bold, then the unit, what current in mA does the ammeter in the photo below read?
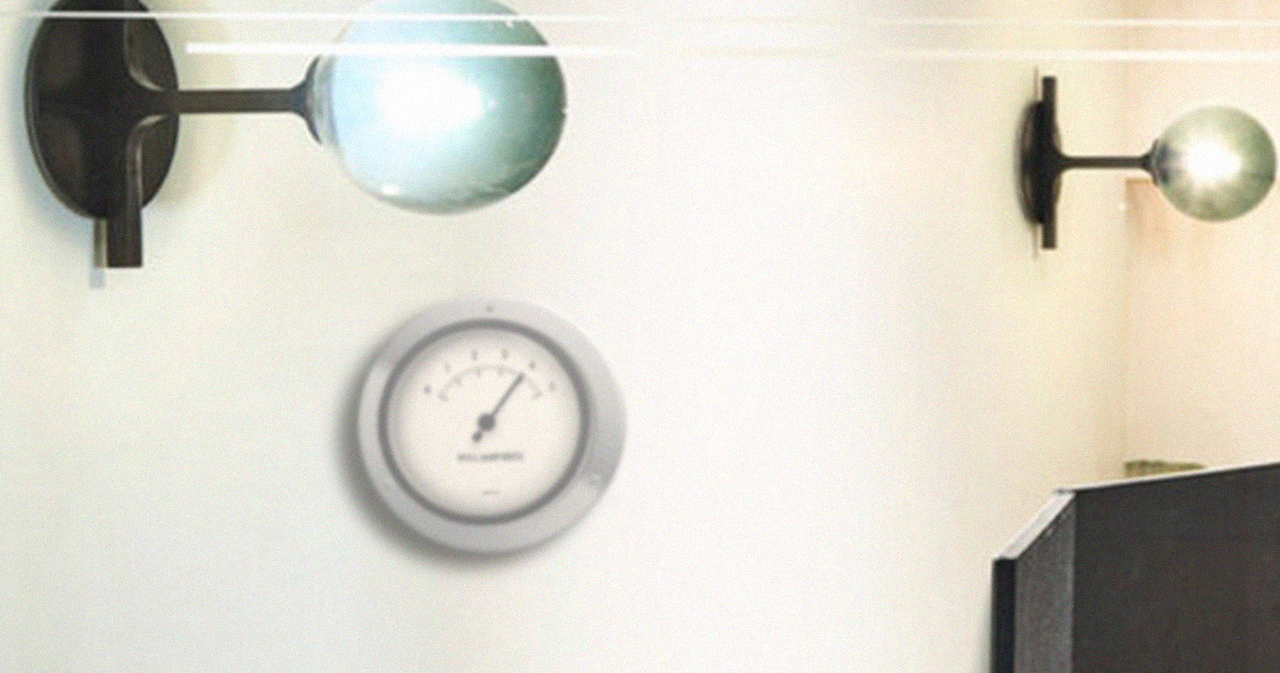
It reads **4** mA
